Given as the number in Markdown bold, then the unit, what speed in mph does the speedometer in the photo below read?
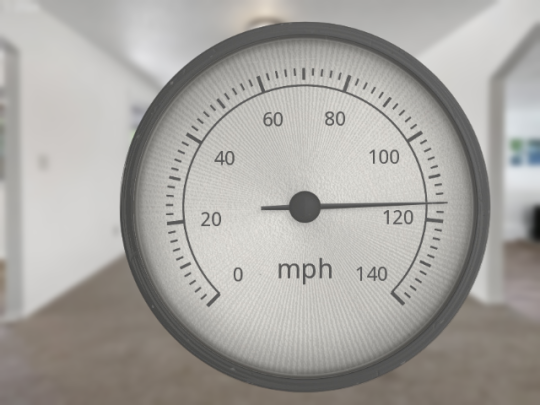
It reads **116** mph
